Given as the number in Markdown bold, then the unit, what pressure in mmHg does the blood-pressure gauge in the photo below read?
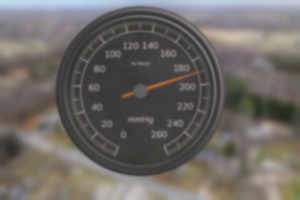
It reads **190** mmHg
